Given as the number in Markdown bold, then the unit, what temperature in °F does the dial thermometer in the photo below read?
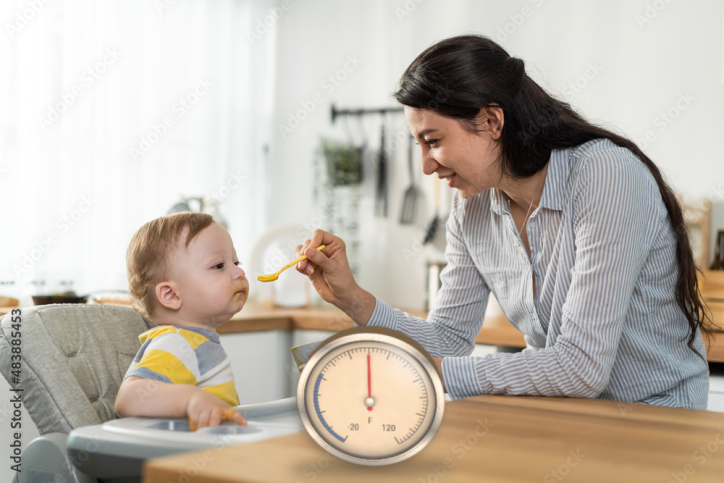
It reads **50** °F
